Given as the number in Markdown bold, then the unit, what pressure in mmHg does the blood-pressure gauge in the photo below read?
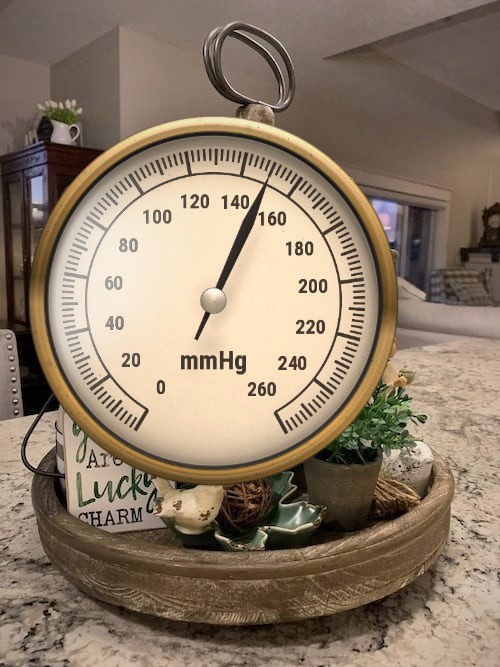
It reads **150** mmHg
